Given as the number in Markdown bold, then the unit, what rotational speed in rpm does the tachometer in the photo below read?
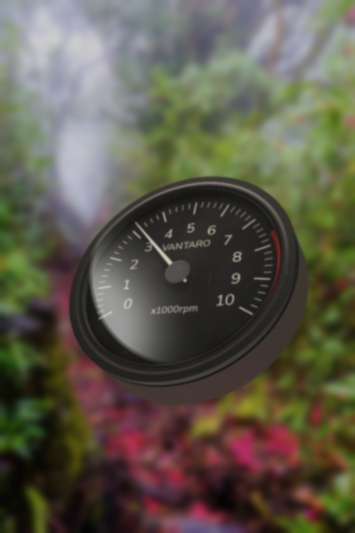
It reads **3200** rpm
